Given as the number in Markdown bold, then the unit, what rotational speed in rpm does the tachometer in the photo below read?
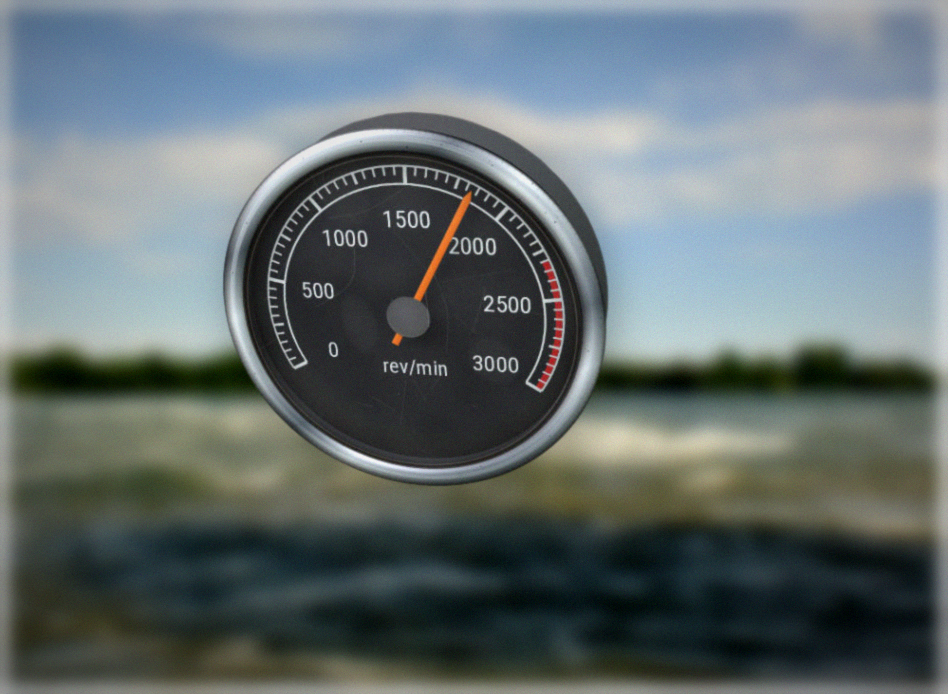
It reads **1825** rpm
